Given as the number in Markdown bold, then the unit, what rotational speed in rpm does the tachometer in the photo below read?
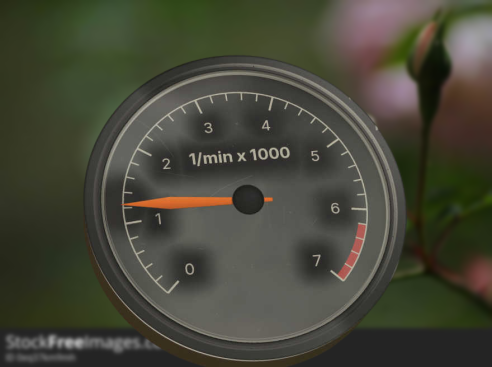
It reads **1200** rpm
